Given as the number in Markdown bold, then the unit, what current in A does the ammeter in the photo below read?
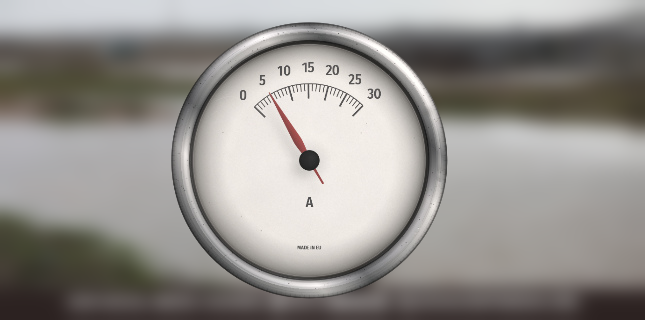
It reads **5** A
